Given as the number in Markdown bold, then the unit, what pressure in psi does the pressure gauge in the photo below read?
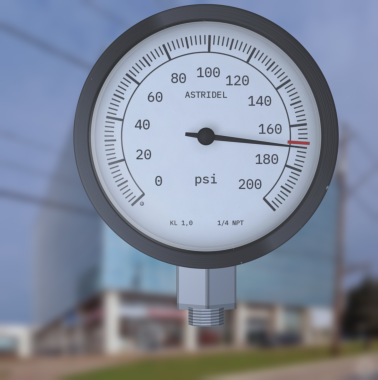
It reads **170** psi
